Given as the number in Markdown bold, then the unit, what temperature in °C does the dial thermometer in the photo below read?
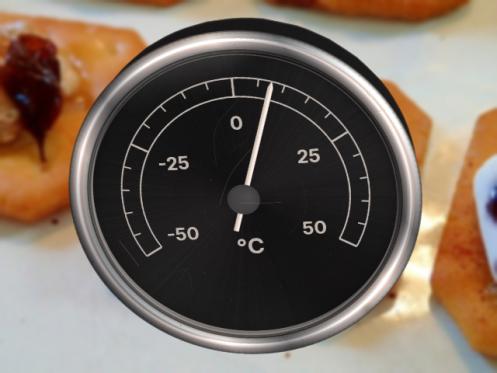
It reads **7.5** °C
